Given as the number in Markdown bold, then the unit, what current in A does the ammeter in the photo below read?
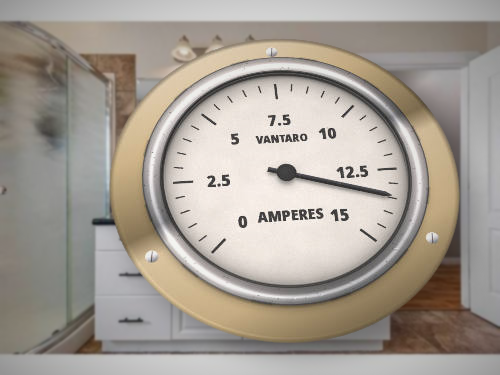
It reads **13.5** A
